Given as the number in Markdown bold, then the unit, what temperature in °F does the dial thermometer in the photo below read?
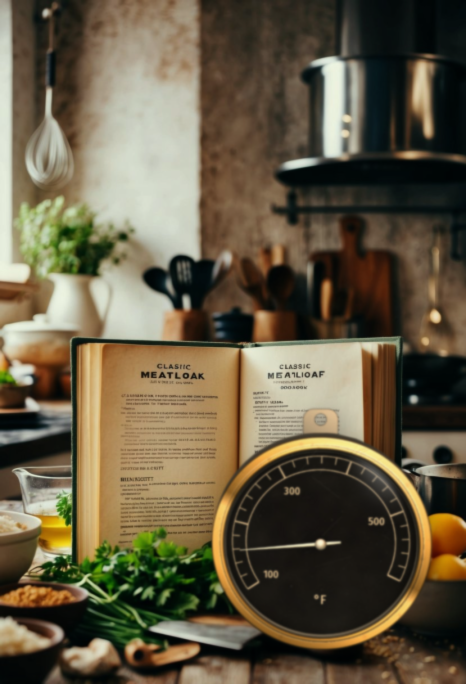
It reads **160** °F
